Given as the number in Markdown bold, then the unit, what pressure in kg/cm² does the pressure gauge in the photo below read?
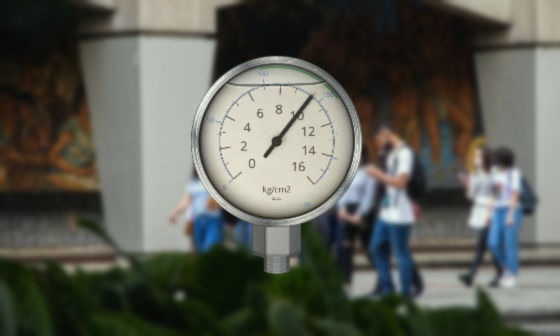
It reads **10** kg/cm²
